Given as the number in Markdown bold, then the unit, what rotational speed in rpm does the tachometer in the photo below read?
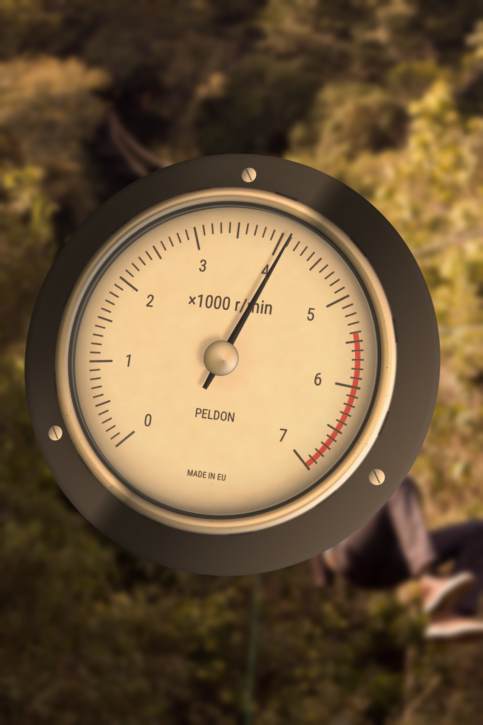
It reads **4100** rpm
